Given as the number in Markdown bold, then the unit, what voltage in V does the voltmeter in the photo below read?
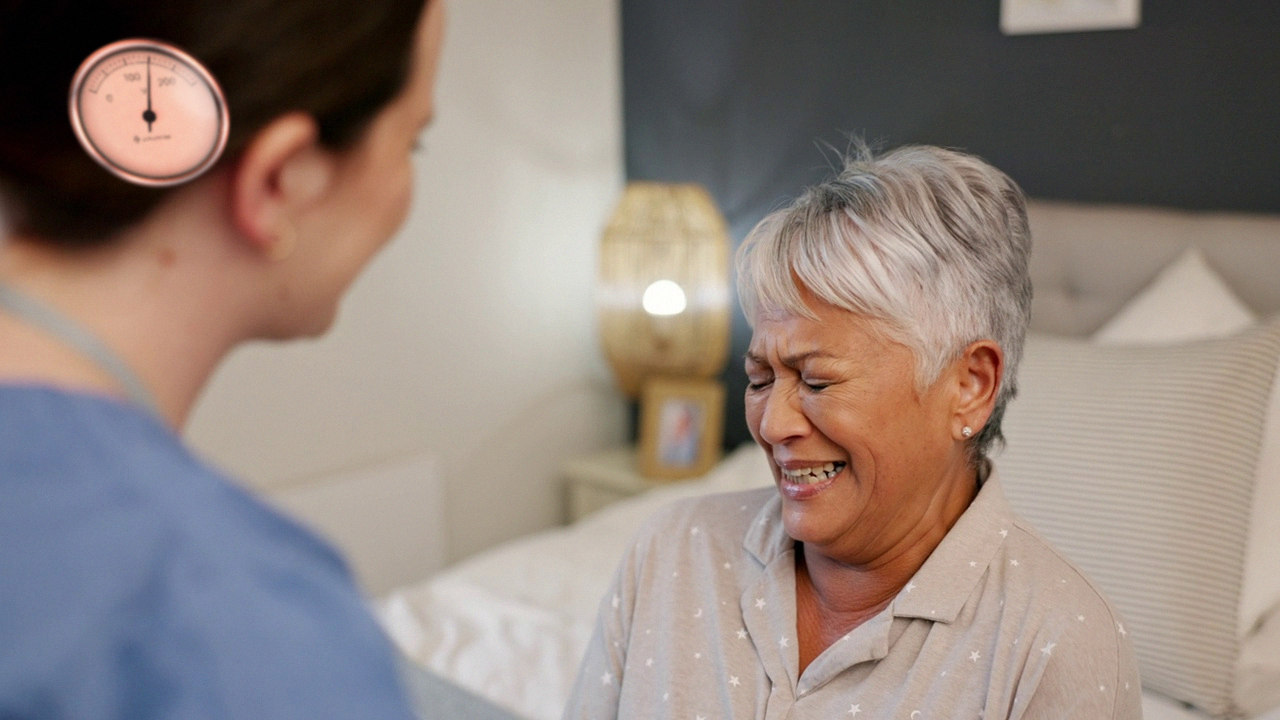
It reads **150** V
